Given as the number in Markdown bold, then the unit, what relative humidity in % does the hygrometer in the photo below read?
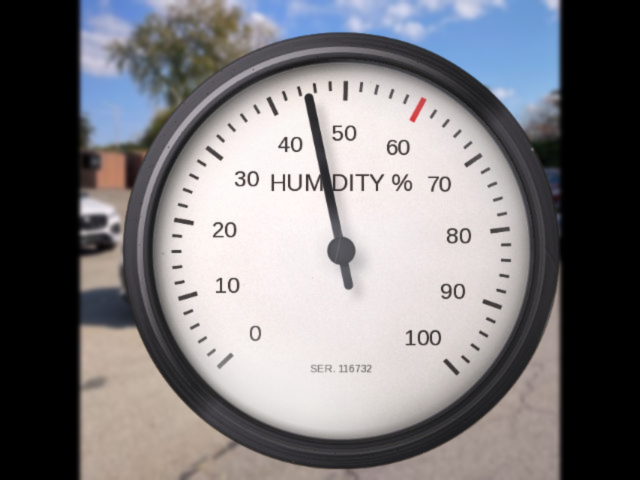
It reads **45** %
